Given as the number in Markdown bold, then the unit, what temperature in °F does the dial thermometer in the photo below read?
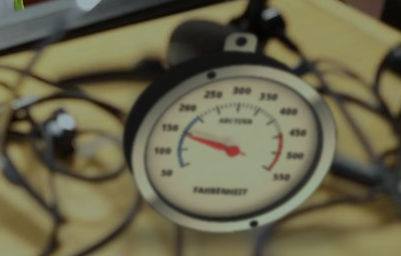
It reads **150** °F
